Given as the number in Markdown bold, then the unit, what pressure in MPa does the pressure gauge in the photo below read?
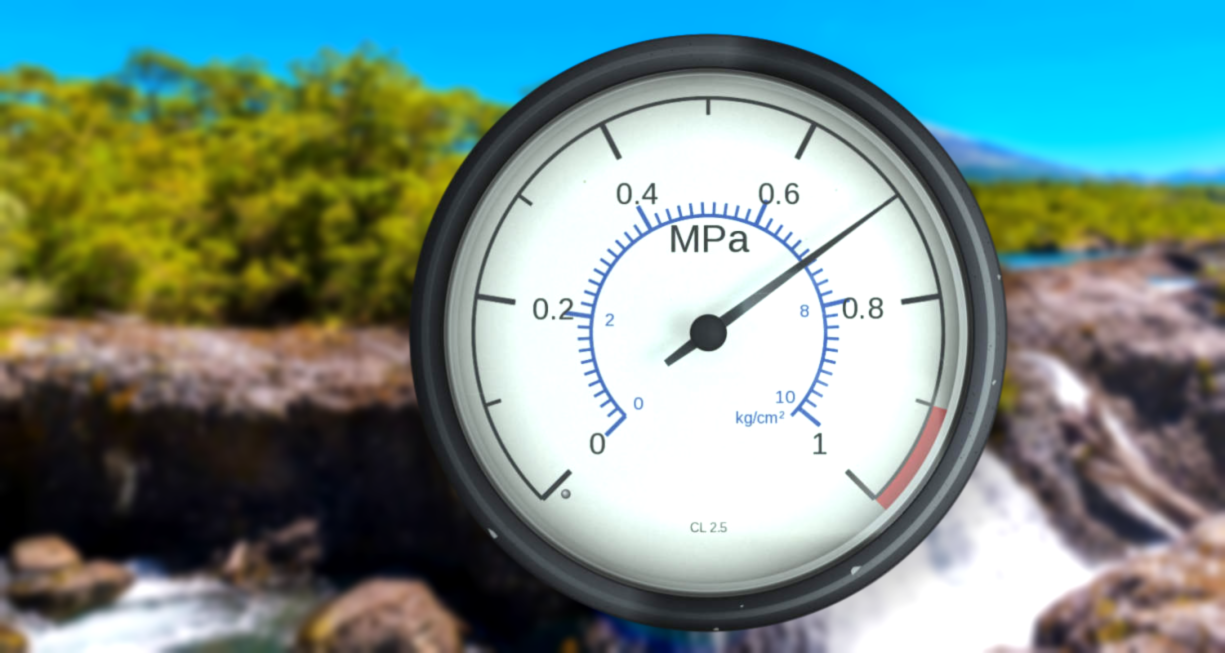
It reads **0.7** MPa
